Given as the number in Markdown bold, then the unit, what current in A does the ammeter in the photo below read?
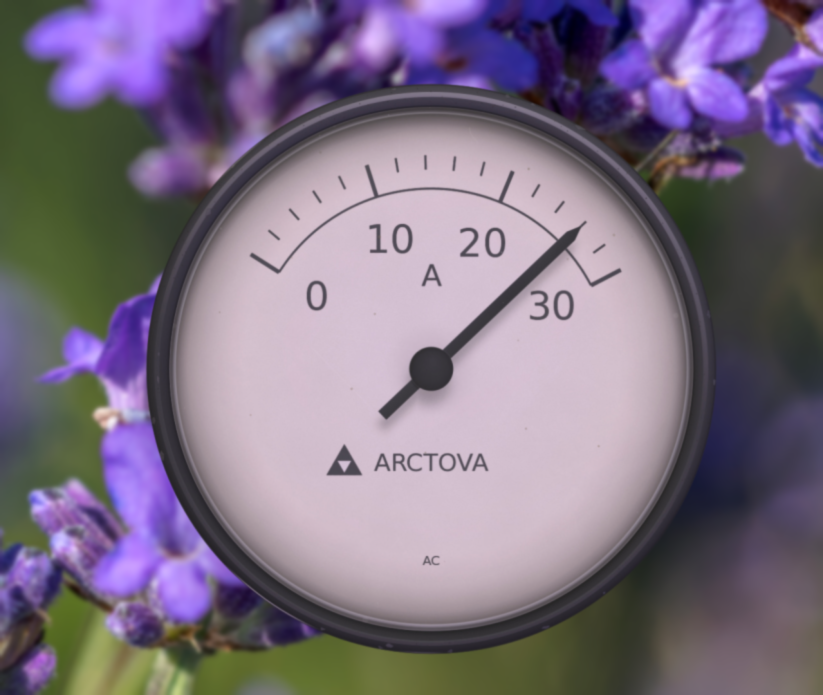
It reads **26** A
